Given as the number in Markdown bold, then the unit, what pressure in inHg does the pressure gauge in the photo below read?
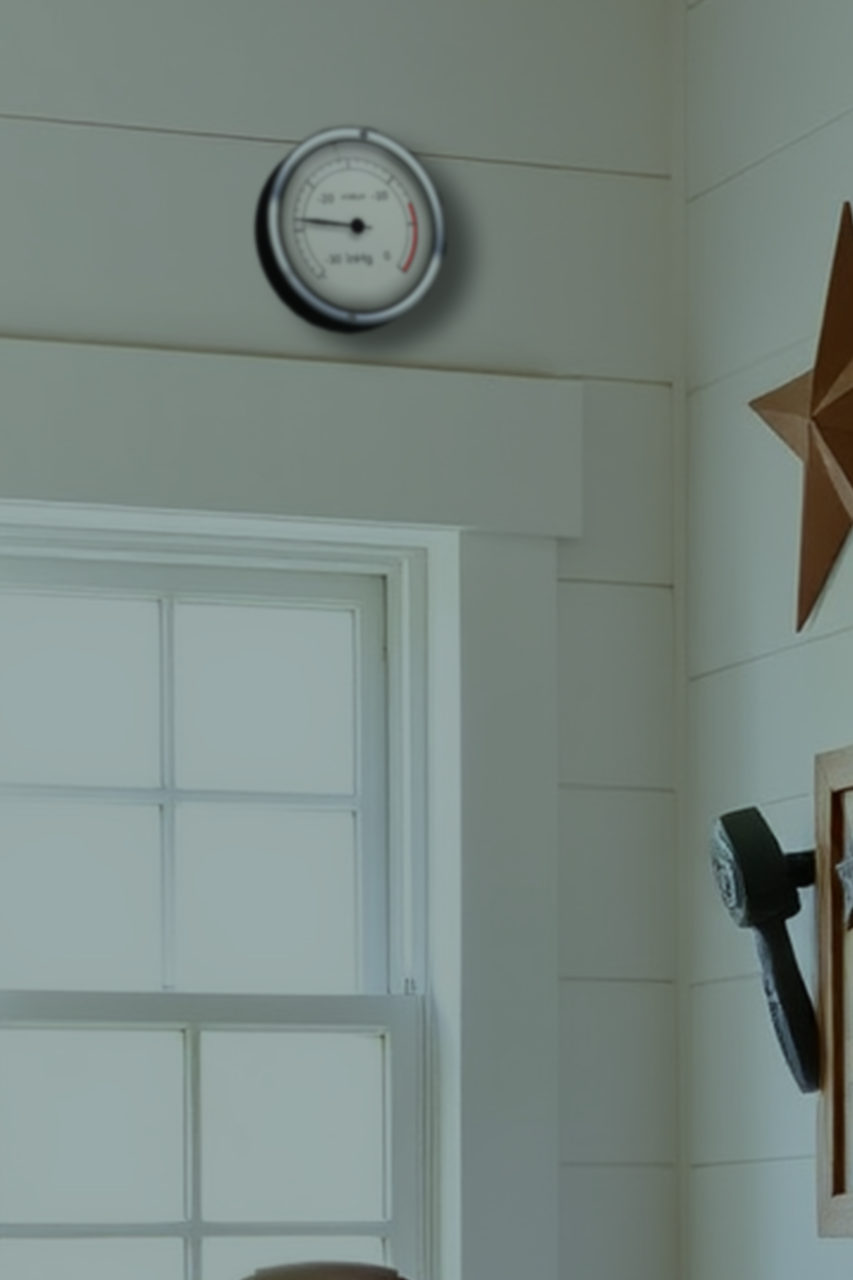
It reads **-24** inHg
